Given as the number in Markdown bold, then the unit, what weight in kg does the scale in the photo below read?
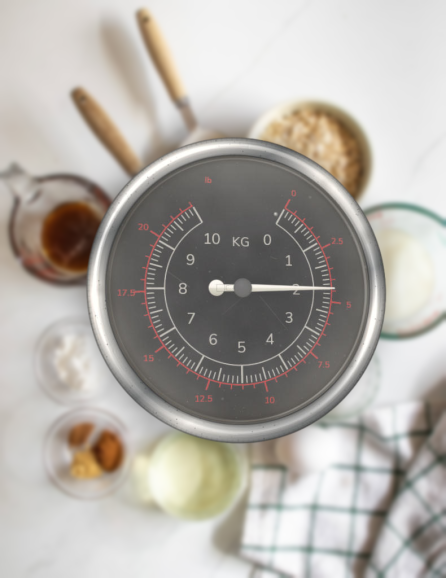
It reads **2** kg
